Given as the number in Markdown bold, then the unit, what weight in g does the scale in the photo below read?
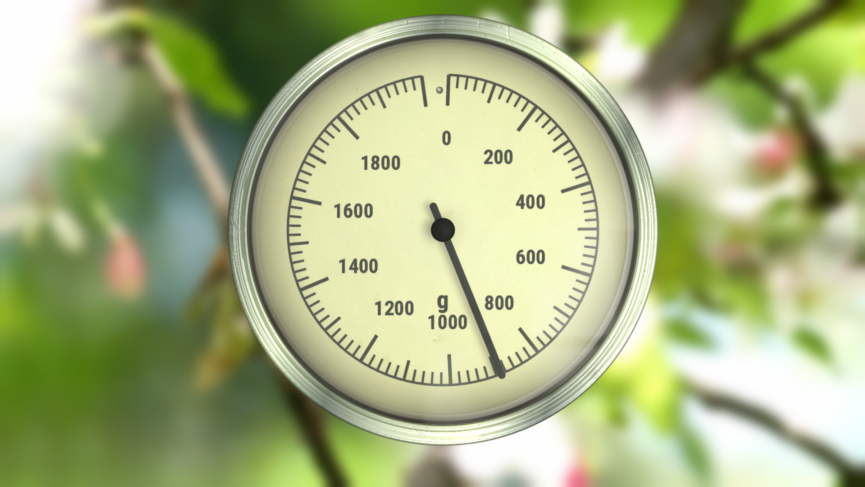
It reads **890** g
